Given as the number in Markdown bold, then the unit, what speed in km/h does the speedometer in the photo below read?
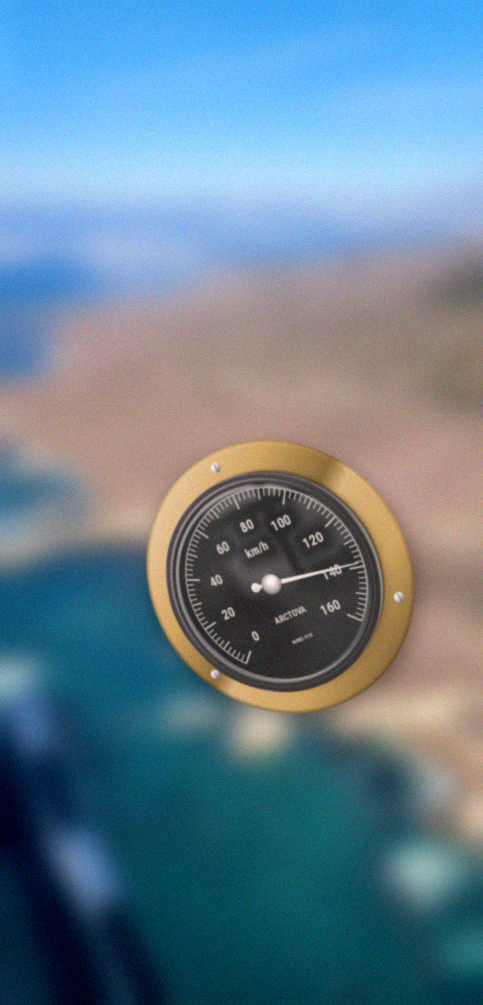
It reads **138** km/h
